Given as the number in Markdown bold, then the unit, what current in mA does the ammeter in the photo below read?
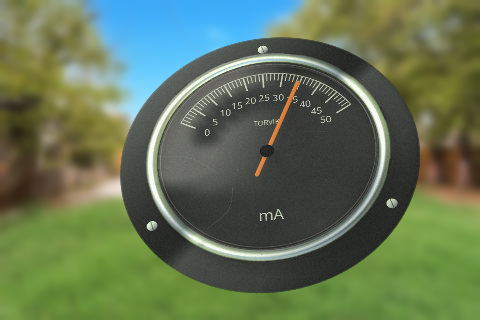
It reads **35** mA
